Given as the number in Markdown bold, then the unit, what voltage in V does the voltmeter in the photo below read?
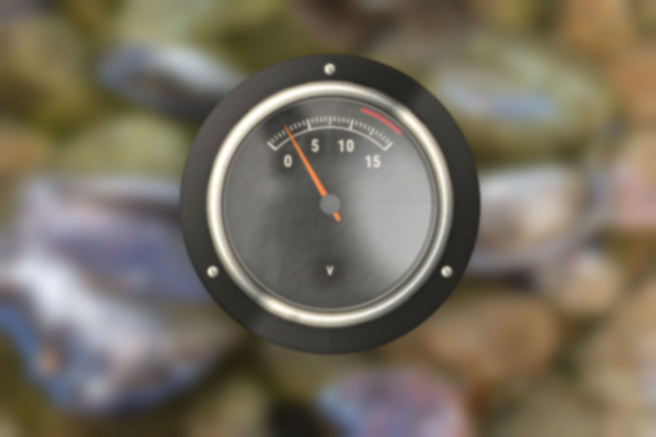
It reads **2.5** V
